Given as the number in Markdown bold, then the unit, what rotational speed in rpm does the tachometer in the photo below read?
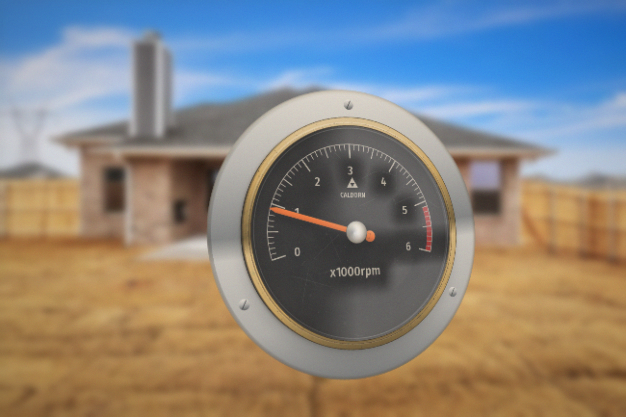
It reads **900** rpm
